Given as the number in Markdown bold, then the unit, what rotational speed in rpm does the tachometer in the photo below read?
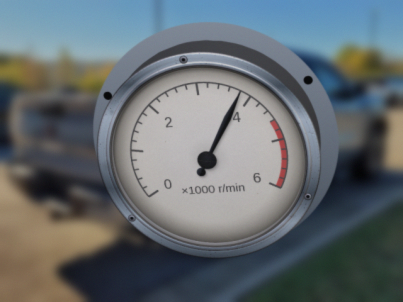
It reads **3800** rpm
